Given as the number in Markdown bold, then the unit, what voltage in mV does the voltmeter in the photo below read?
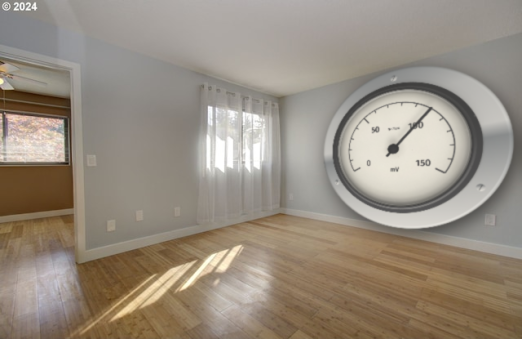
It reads **100** mV
